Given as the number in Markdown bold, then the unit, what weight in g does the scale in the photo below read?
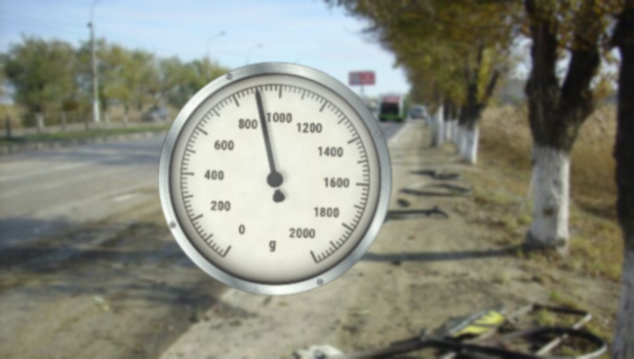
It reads **900** g
